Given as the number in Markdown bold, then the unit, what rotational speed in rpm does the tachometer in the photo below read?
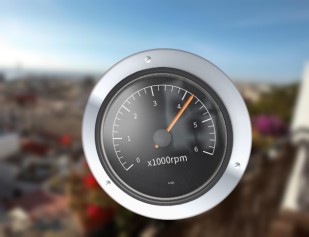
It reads **4200** rpm
